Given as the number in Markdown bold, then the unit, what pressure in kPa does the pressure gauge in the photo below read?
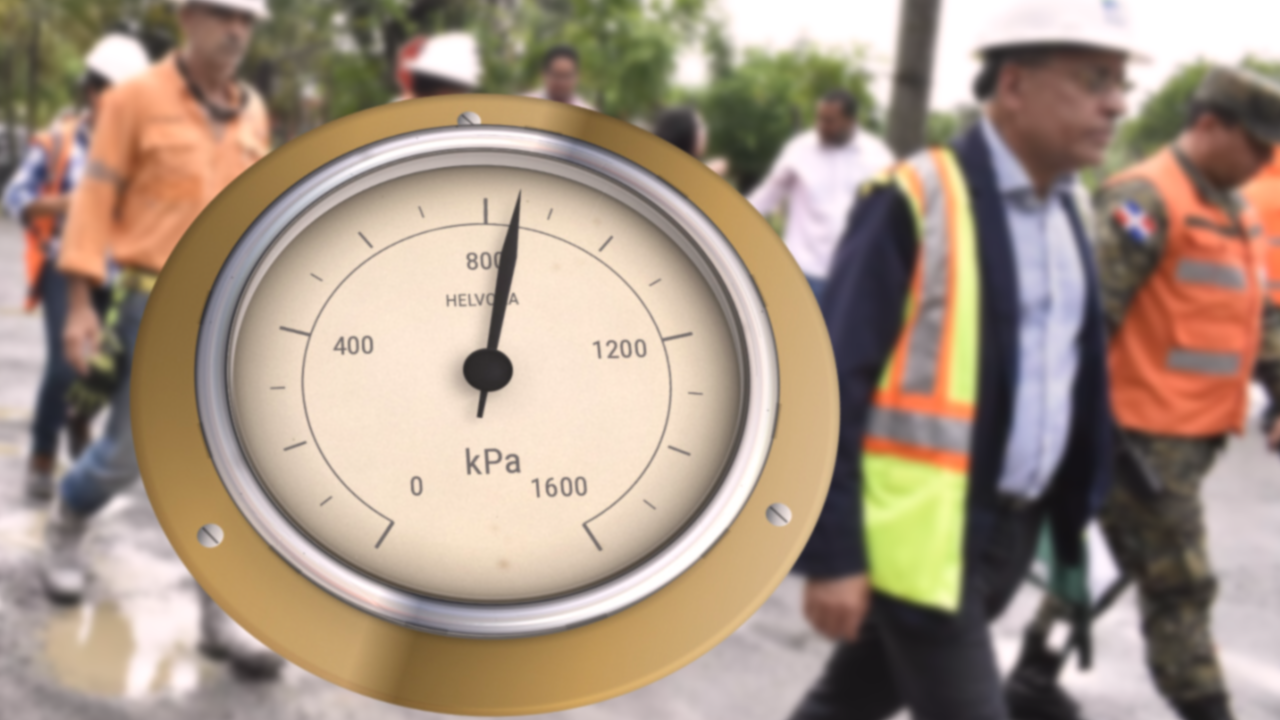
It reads **850** kPa
